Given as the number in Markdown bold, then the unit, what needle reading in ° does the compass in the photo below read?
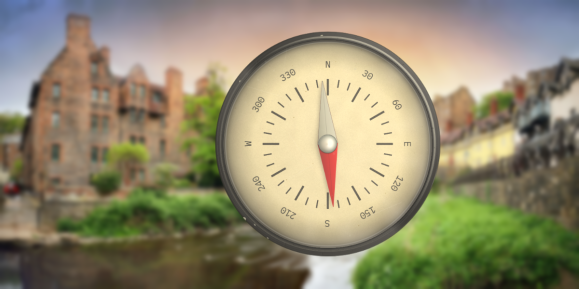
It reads **175** °
